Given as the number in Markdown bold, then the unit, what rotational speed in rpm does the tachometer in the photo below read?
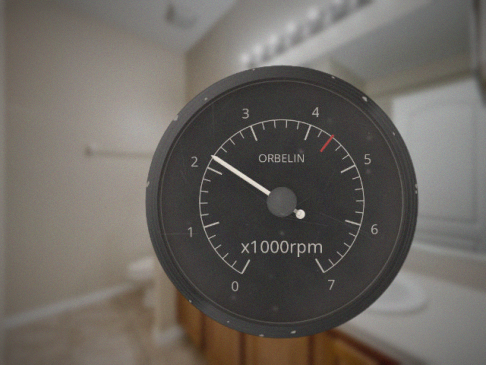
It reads **2200** rpm
